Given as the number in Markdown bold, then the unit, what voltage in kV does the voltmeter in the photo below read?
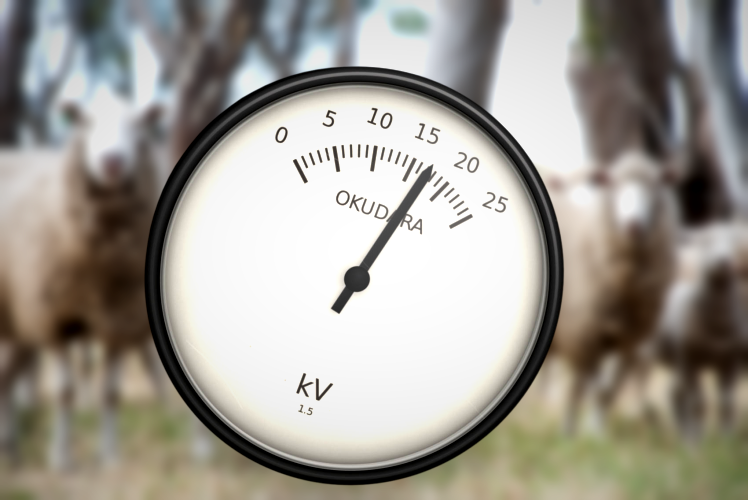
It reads **17** kV
